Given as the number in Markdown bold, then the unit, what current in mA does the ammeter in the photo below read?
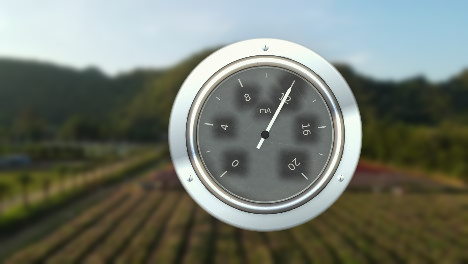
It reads **12** mA
